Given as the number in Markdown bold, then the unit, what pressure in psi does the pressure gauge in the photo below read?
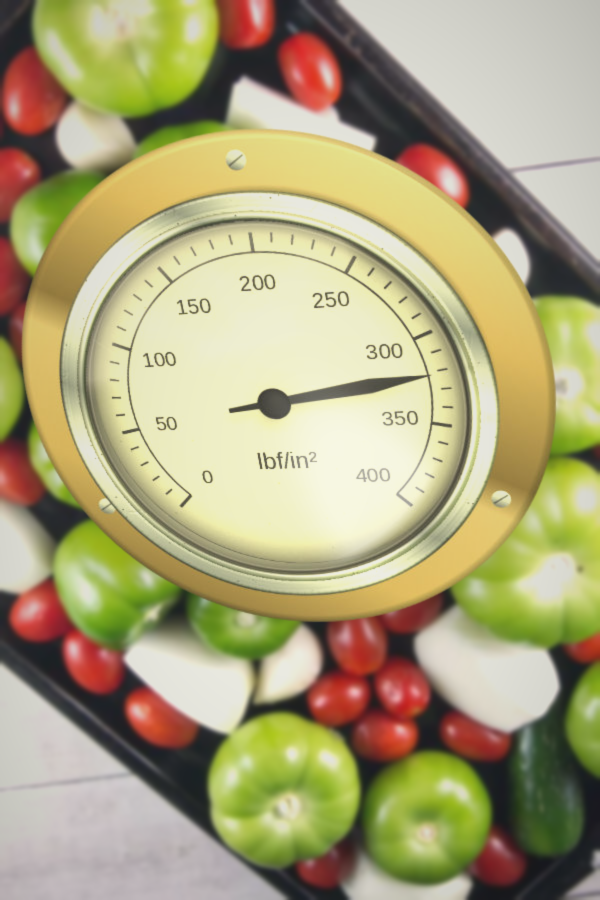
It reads **320** psi
